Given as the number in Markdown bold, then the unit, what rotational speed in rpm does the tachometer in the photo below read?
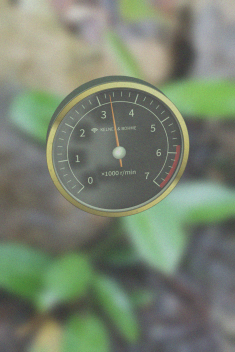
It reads **3300** rpm
